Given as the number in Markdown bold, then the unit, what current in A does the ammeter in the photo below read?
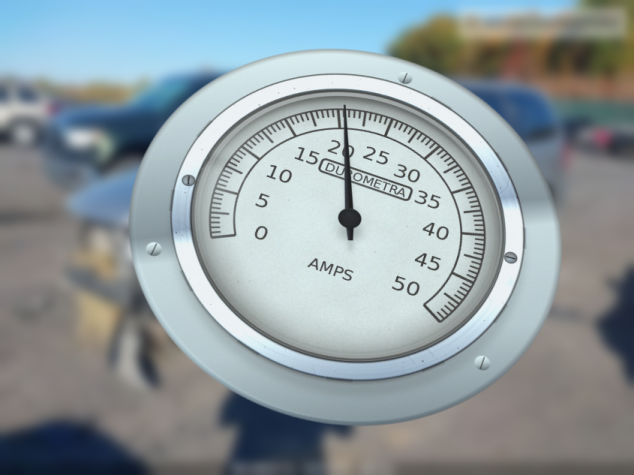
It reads **20.5** A
